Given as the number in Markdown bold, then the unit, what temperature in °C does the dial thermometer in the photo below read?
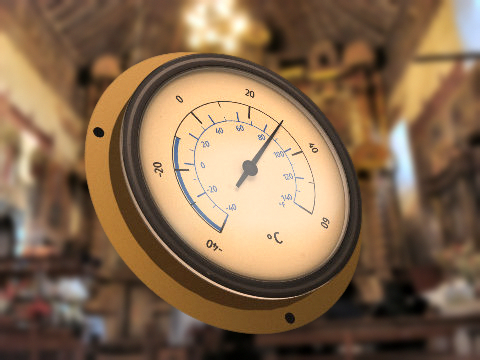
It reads **30** °C
